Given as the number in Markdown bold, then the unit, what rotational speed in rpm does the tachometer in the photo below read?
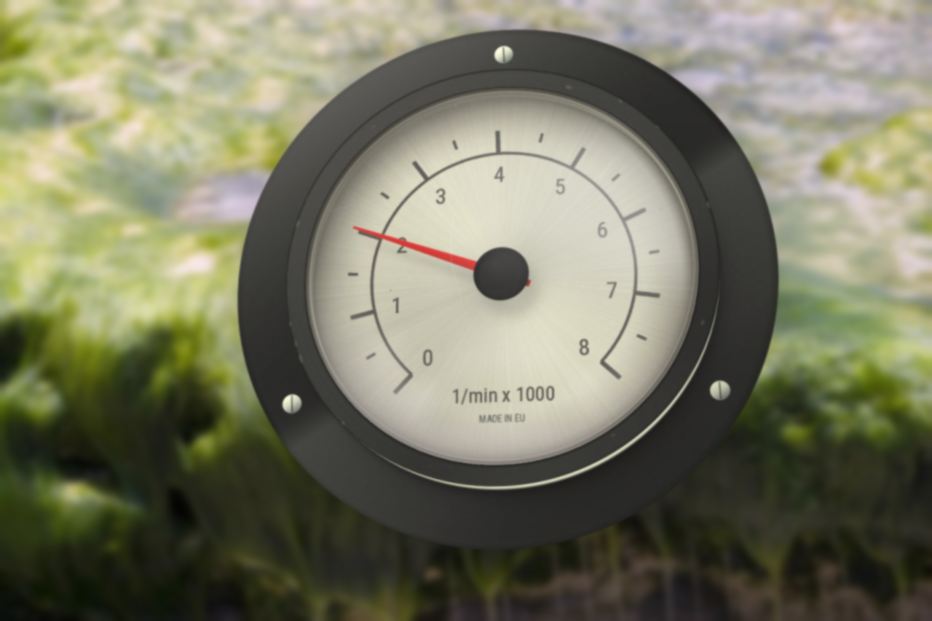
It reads **2000** rpm
